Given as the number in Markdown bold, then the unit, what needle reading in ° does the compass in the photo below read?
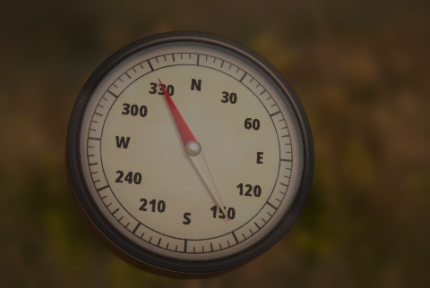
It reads **330** °
